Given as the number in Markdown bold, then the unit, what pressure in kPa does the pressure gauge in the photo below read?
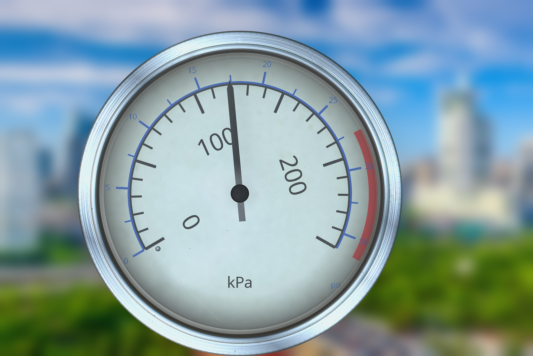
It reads **120** kPa
